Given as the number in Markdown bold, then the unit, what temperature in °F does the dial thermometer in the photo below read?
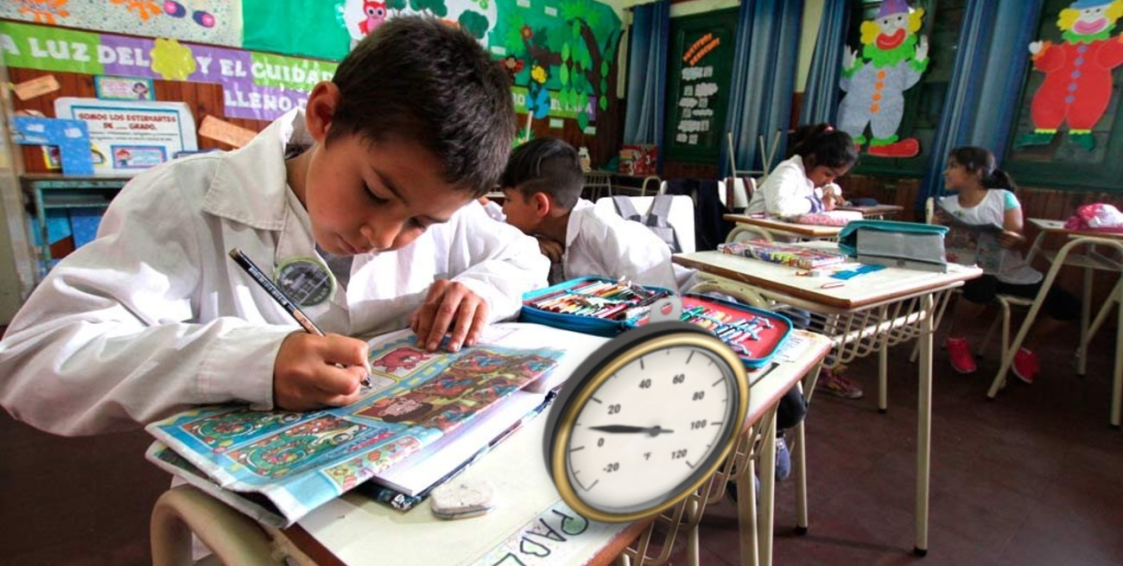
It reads **10** °F
